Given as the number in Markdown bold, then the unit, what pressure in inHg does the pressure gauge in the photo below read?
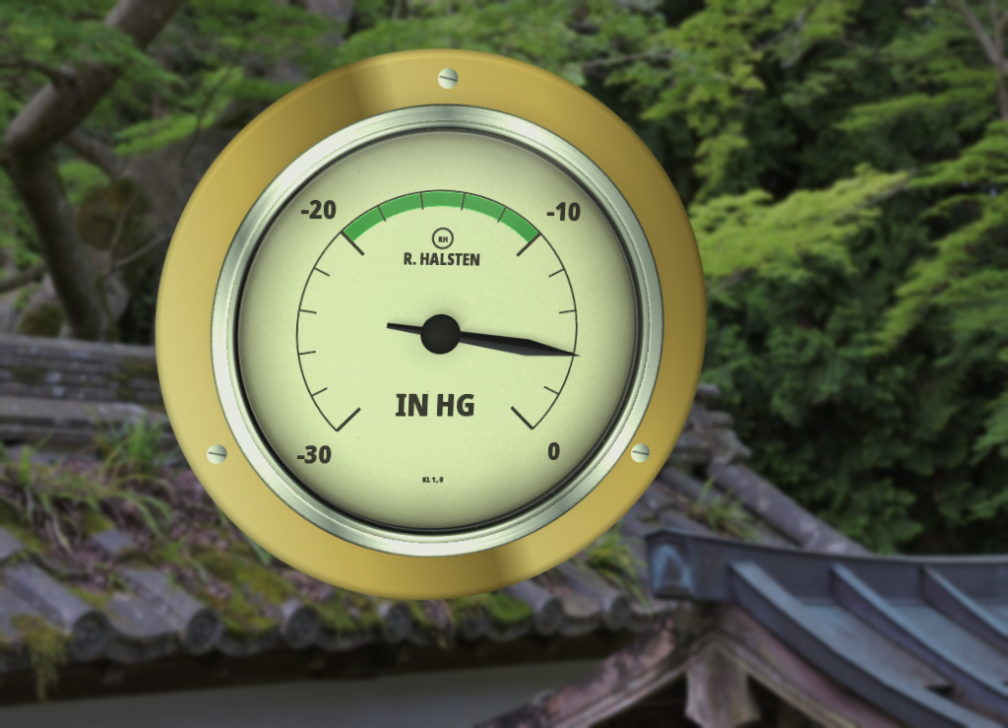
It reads **-4** inHg
